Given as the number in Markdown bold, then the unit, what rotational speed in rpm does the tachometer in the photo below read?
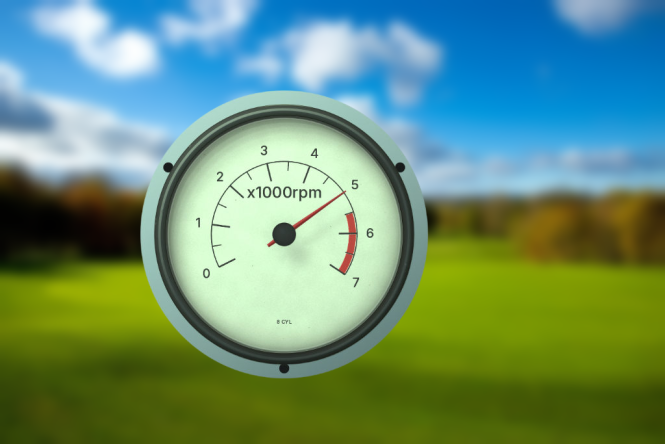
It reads **5000** rpm
